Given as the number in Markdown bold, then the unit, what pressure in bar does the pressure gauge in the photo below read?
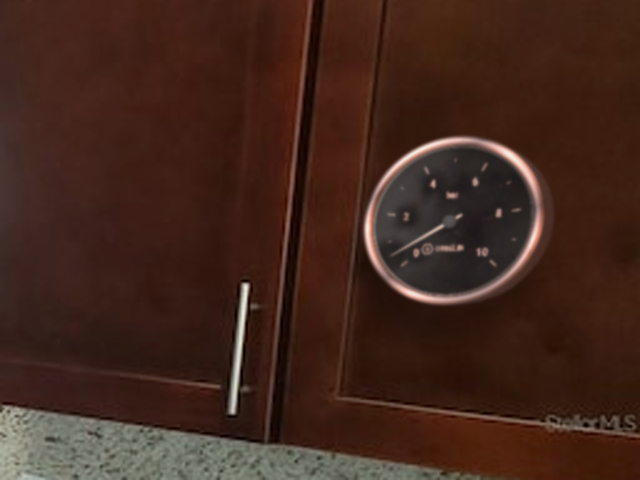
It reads **0.5** bar
